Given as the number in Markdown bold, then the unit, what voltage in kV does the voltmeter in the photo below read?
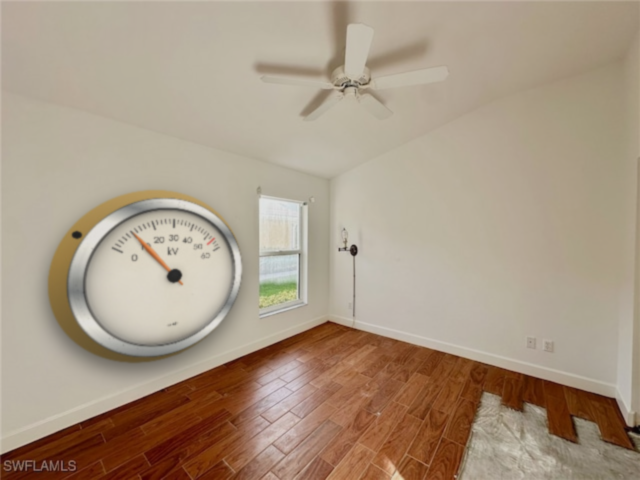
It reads **10** kV
